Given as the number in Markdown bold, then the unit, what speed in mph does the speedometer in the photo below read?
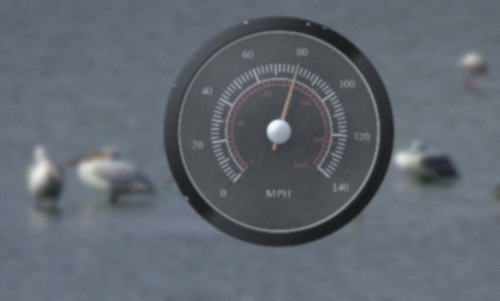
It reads **80** mph
